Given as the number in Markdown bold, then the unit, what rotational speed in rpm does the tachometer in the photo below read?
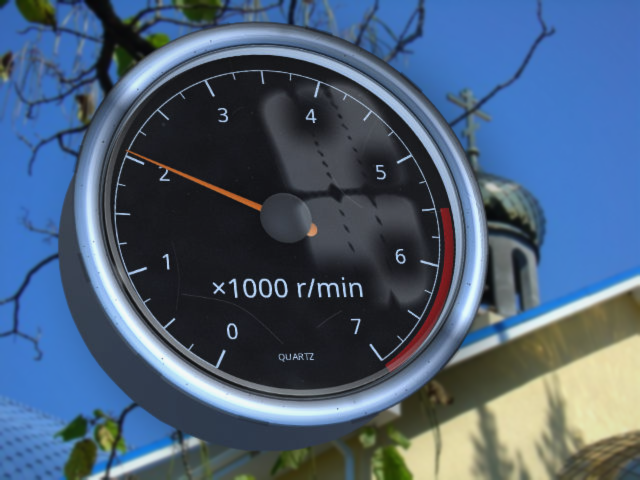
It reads **2000** rpm
